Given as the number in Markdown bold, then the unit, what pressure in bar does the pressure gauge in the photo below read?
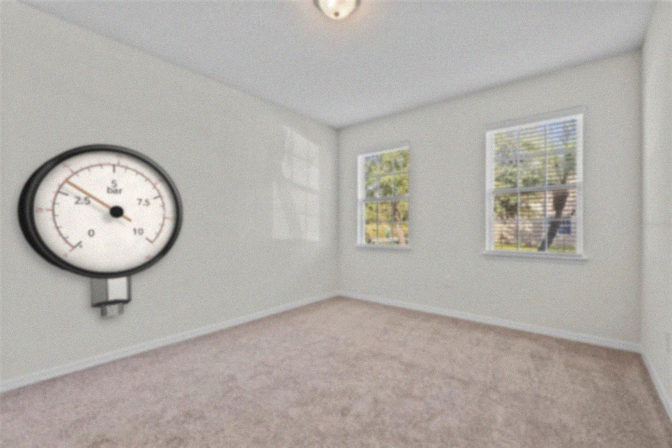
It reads **3** bar
